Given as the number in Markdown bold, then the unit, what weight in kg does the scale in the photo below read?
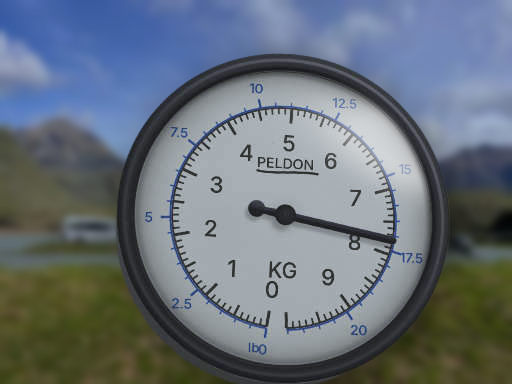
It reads **7.8** kg
